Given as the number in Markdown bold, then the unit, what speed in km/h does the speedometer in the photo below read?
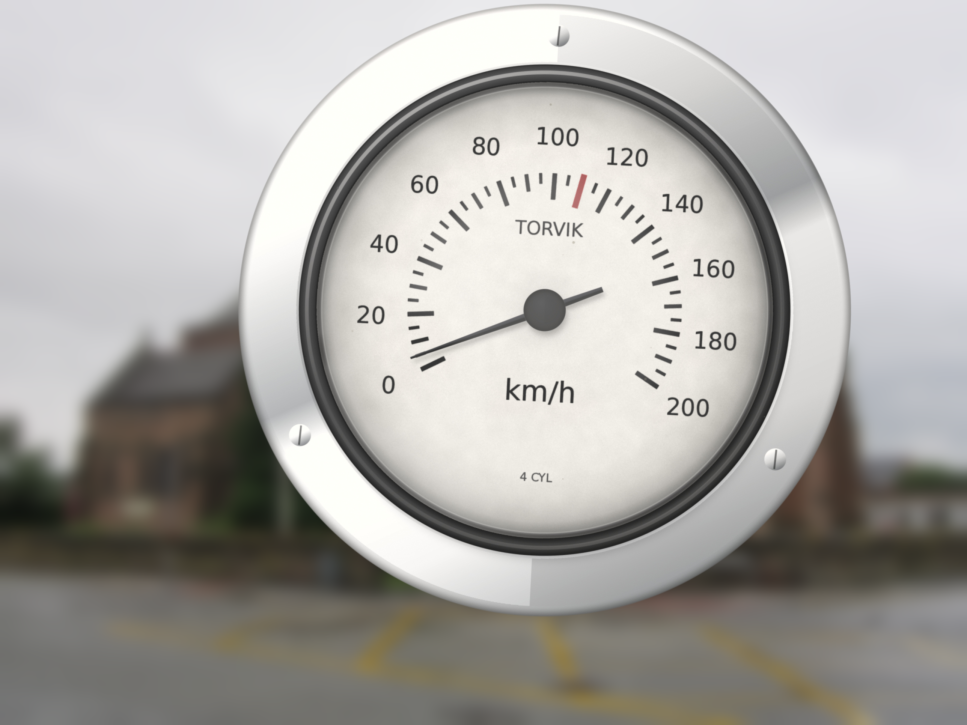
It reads **5** km/h
